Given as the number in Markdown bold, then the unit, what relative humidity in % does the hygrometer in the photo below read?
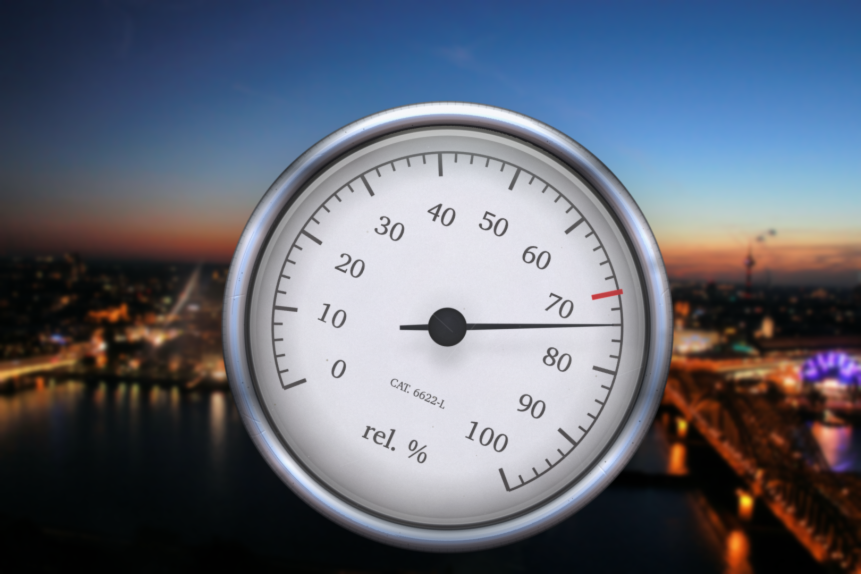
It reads **74** %
